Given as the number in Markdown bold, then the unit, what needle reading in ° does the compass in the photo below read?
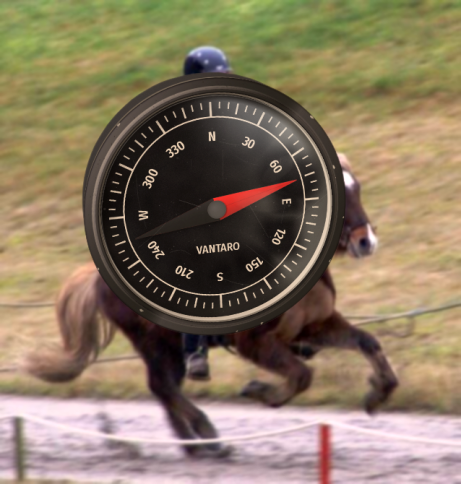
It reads **75** °
